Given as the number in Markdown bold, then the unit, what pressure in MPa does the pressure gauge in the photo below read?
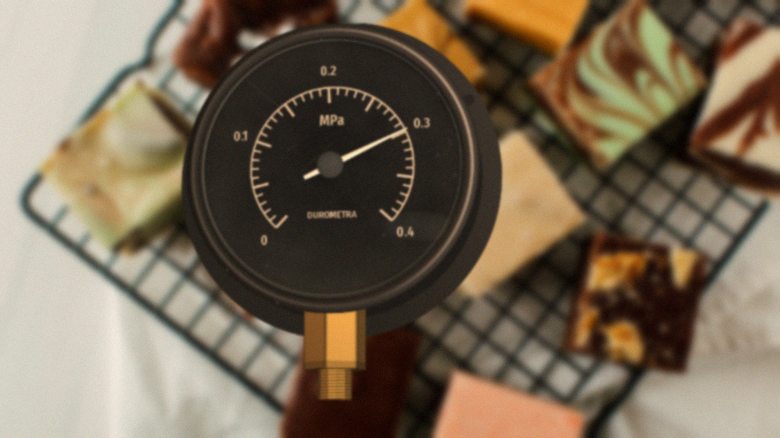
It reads **0.3** MPa
